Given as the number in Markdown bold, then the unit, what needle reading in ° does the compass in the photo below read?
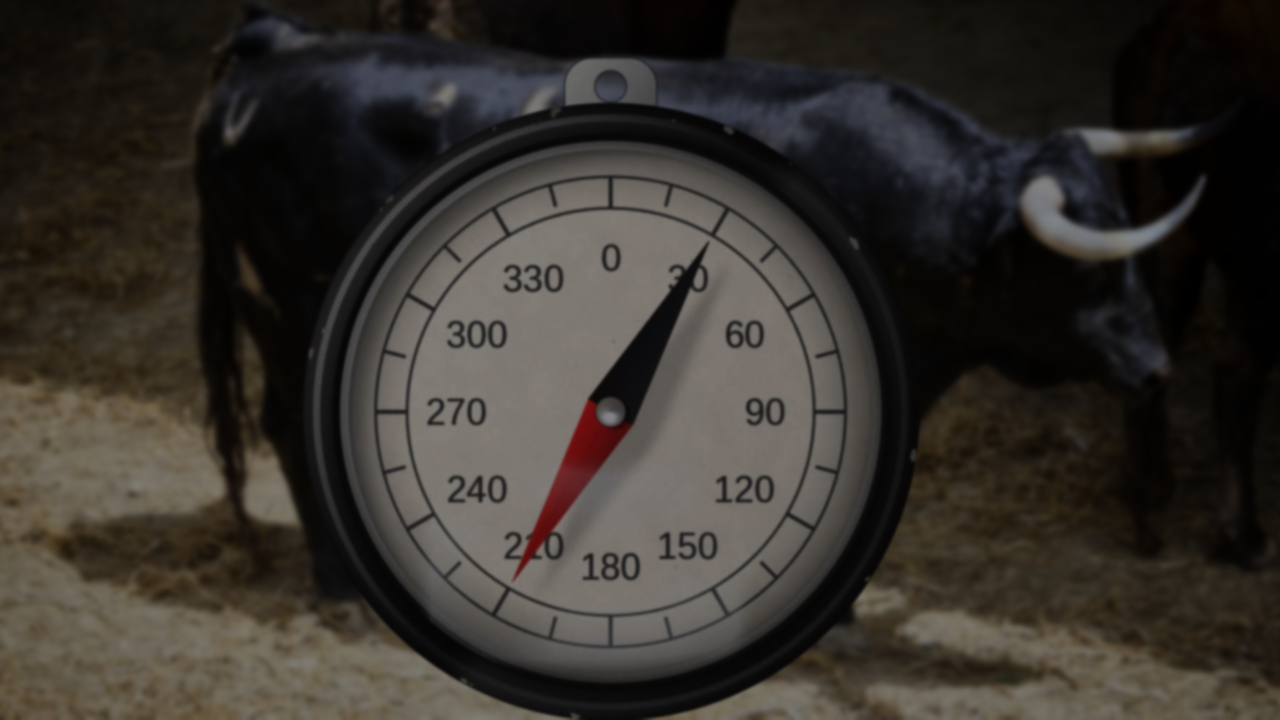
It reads **210** °
